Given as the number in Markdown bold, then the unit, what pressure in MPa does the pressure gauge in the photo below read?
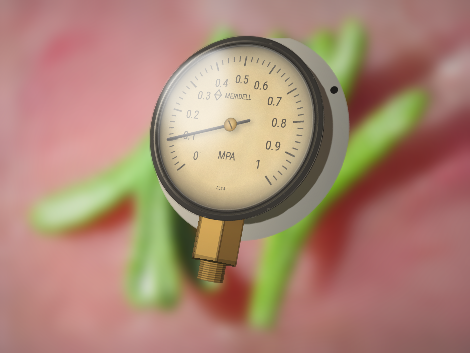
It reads **0.1** MPa
